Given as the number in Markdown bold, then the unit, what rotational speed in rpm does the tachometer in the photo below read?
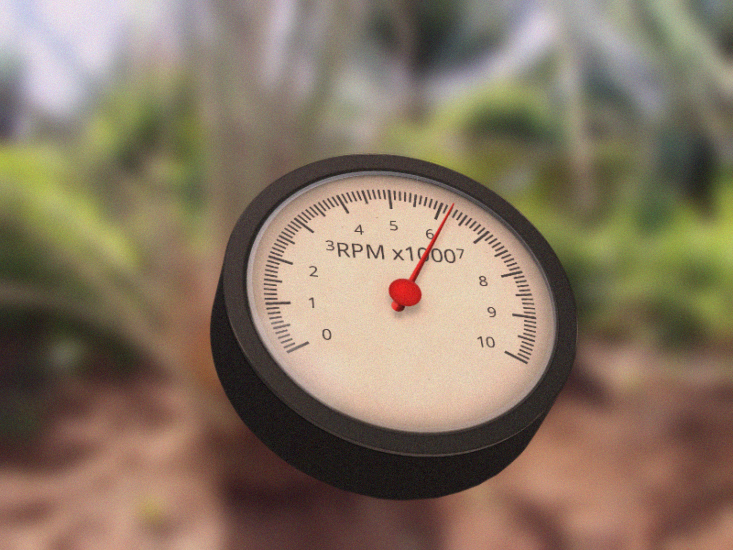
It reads **6200** rpm
